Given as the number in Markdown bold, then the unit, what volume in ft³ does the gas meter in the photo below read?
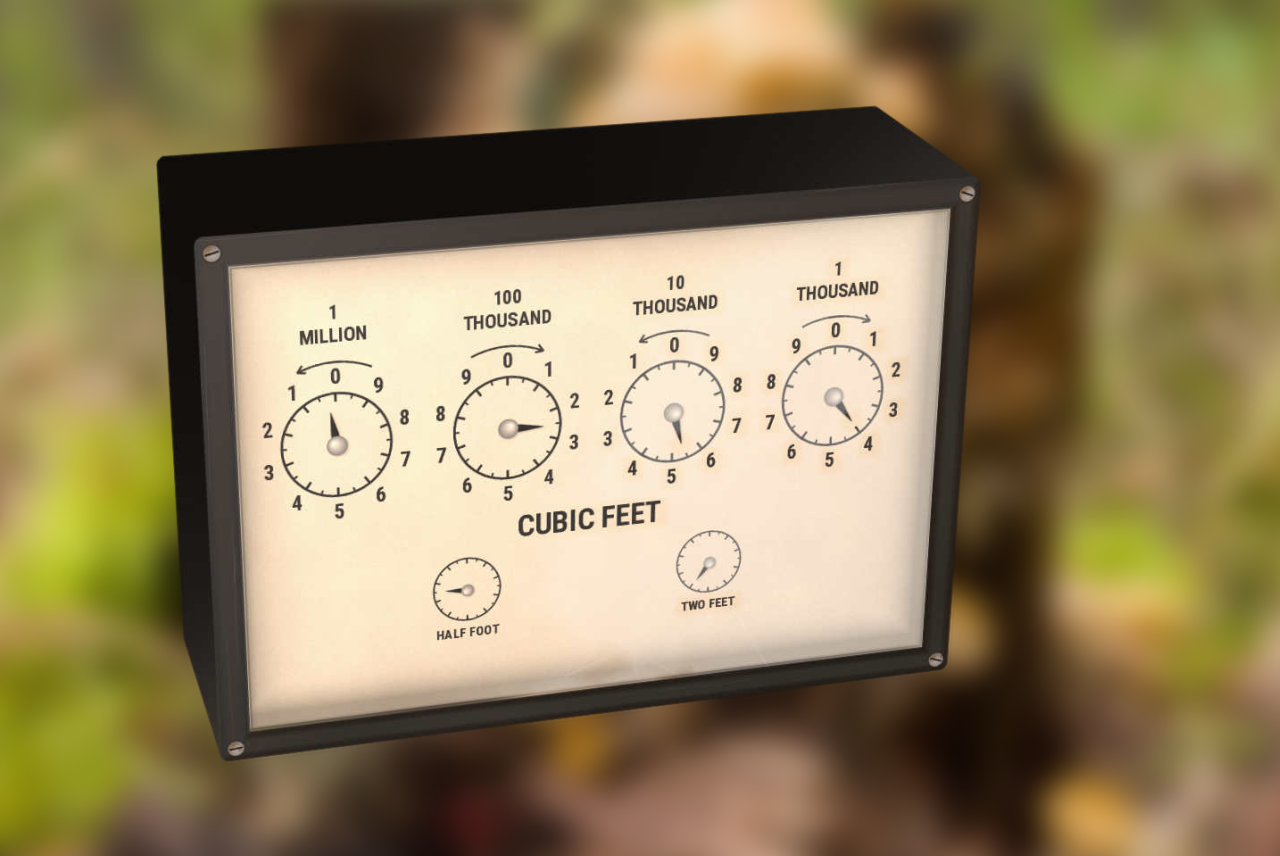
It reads **25400** ft³
